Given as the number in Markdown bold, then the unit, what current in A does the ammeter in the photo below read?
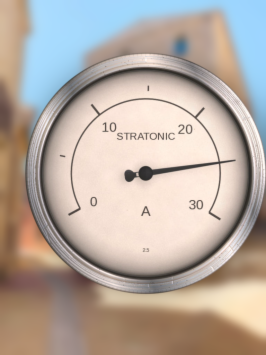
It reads **25** A
